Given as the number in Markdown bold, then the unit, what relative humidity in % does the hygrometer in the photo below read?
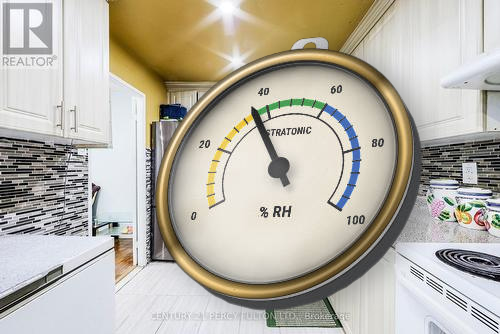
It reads **36** %
